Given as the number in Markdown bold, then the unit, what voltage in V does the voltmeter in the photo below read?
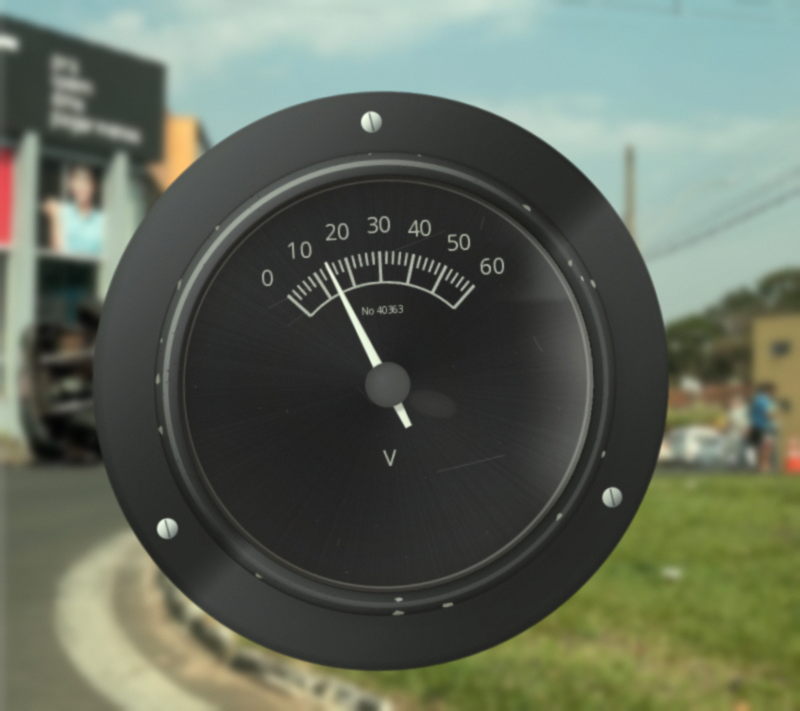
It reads **14** V
